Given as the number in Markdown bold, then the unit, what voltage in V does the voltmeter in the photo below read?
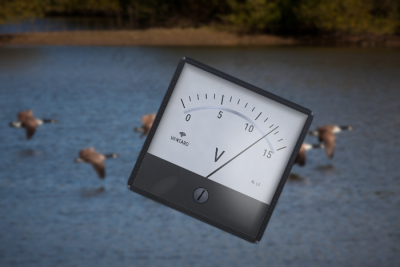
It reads **12.5** V
